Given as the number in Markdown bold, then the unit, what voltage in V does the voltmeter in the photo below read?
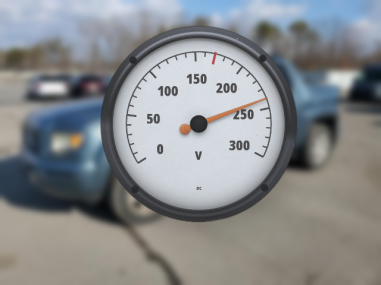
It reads **240** V
